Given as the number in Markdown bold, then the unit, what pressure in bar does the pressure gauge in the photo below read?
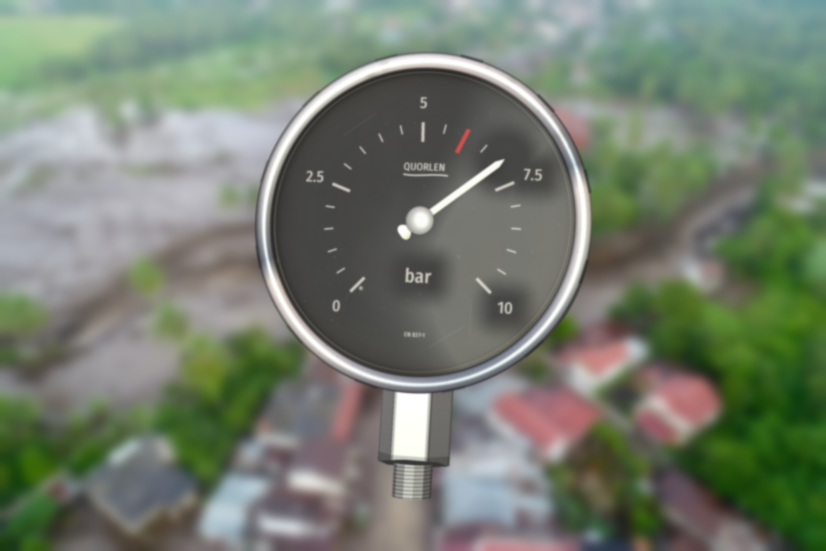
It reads **7** bar
